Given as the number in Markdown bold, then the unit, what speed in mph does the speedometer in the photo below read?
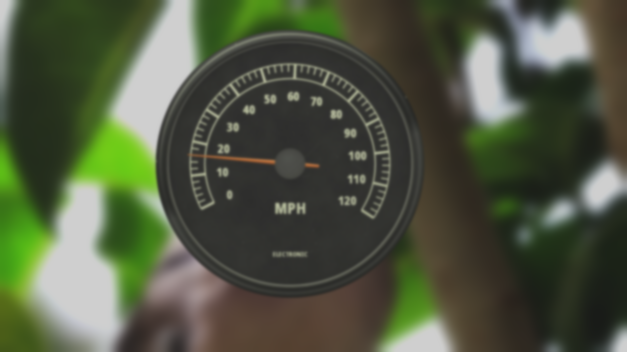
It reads **16** mph
